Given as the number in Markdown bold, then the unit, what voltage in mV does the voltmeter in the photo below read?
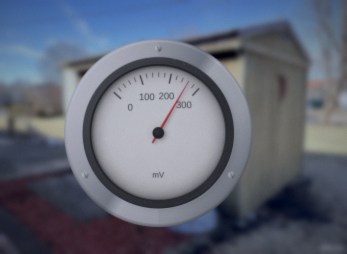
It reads **260** mV
